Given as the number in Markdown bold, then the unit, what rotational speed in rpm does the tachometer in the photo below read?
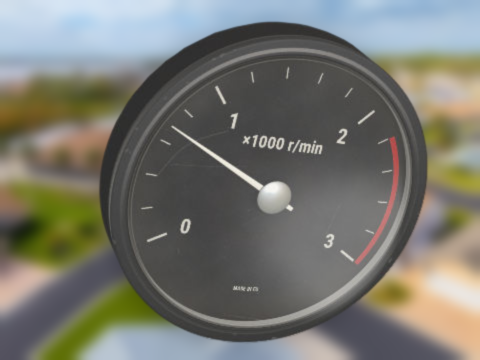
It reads **700** rpm
